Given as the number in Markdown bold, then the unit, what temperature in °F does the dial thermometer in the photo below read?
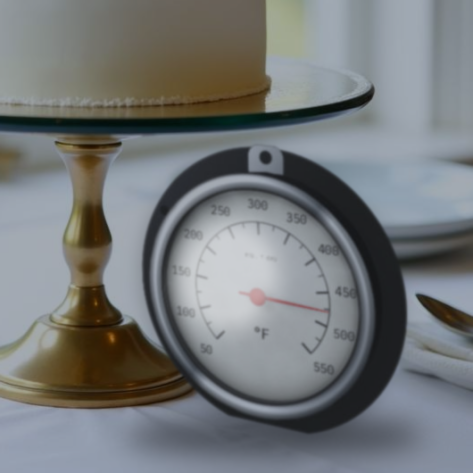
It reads **475** °F
